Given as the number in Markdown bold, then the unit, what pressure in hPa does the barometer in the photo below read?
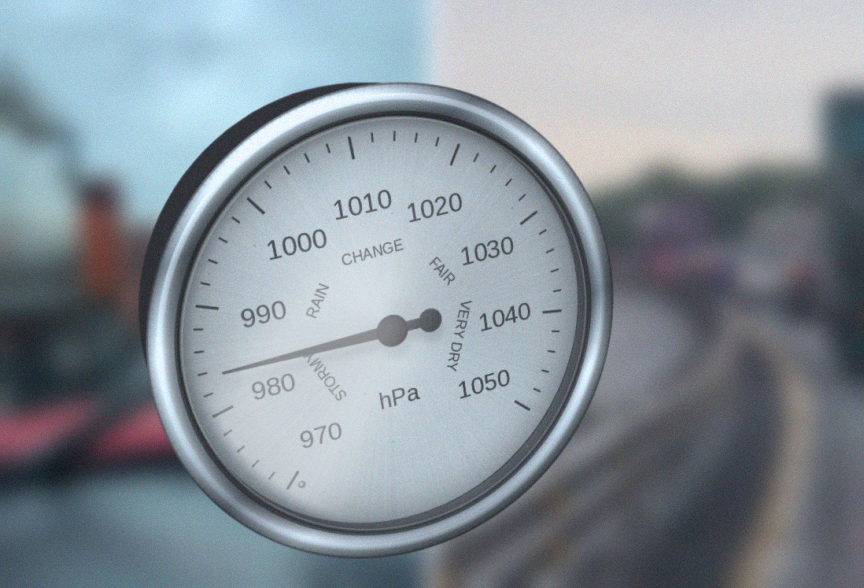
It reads **984** hPa
